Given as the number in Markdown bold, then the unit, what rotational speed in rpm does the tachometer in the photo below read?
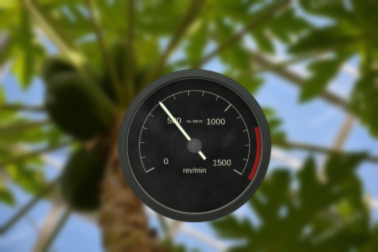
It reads **500** rpm
